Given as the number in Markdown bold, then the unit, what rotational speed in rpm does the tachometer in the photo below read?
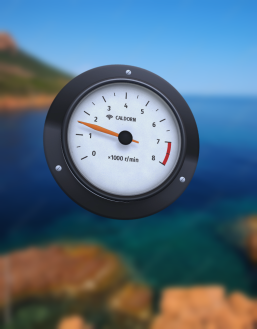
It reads **1500** rpm
